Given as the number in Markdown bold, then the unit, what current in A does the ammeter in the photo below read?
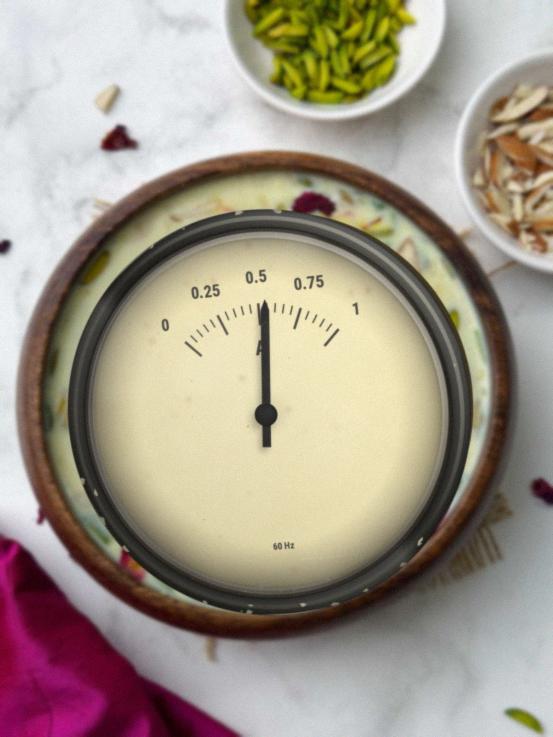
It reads **0.55** A
